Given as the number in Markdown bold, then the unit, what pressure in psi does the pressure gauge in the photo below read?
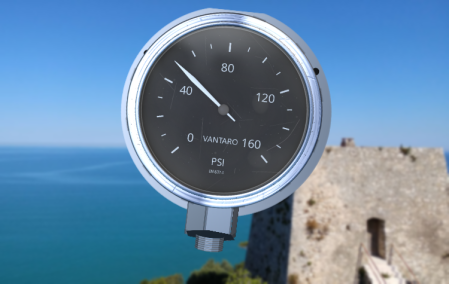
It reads **50** psi
